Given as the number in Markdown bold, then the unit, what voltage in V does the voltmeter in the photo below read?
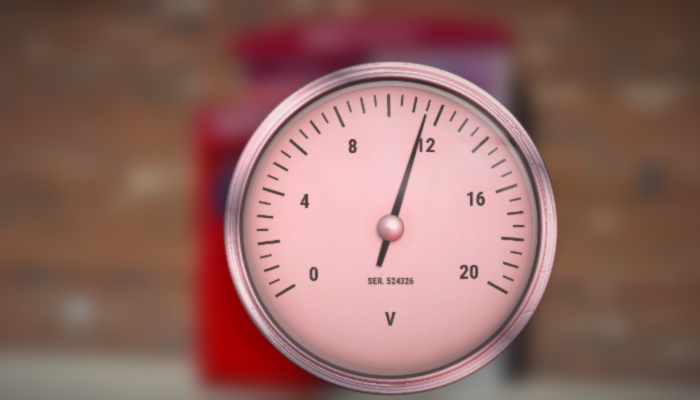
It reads **11.5** V
